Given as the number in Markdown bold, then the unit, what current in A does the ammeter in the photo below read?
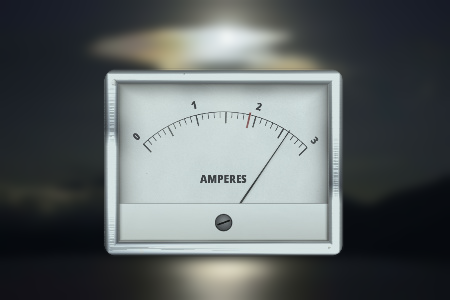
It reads **2.6** A
